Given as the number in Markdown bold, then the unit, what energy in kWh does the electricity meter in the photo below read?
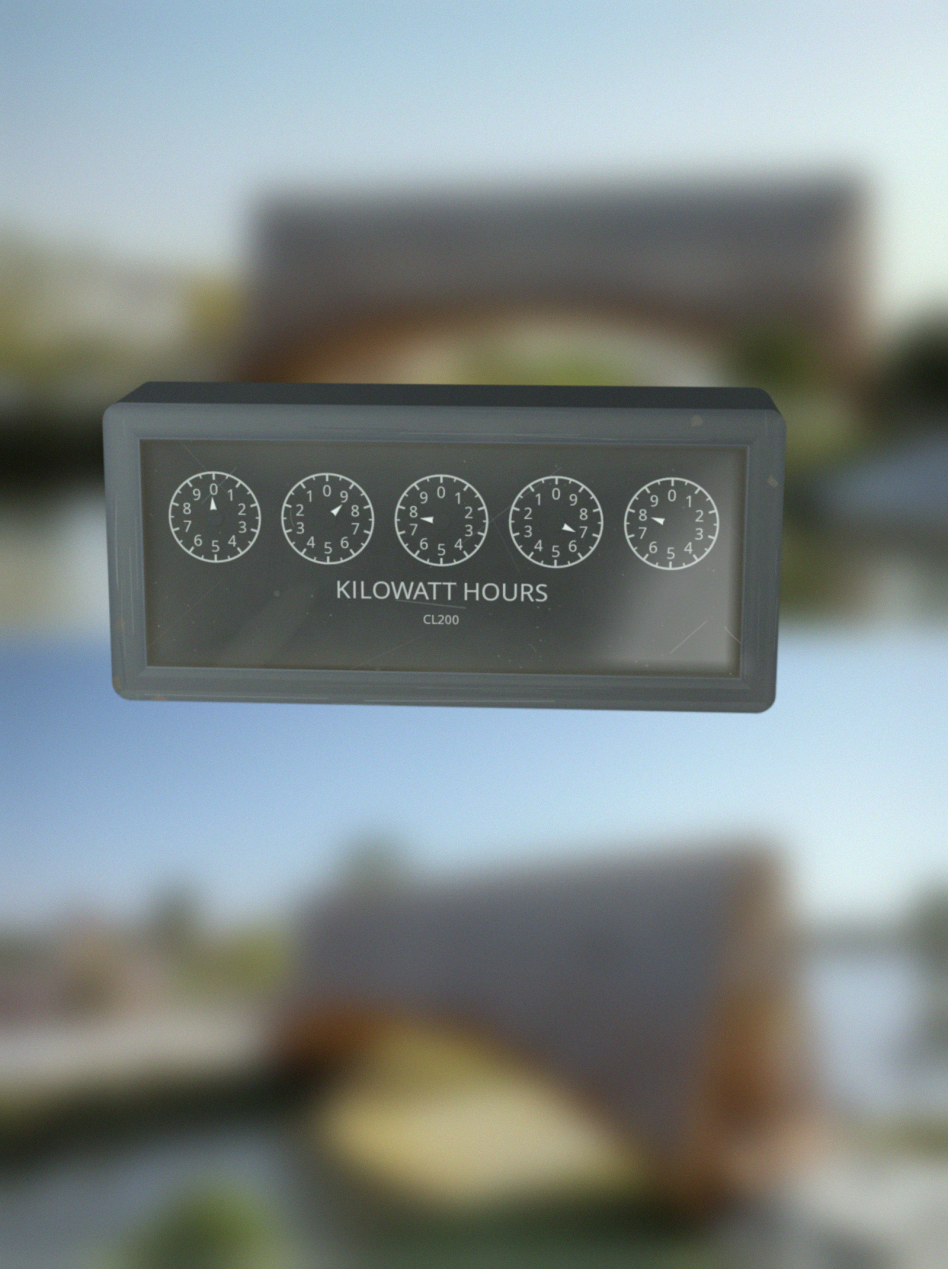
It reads **98768** kWh
